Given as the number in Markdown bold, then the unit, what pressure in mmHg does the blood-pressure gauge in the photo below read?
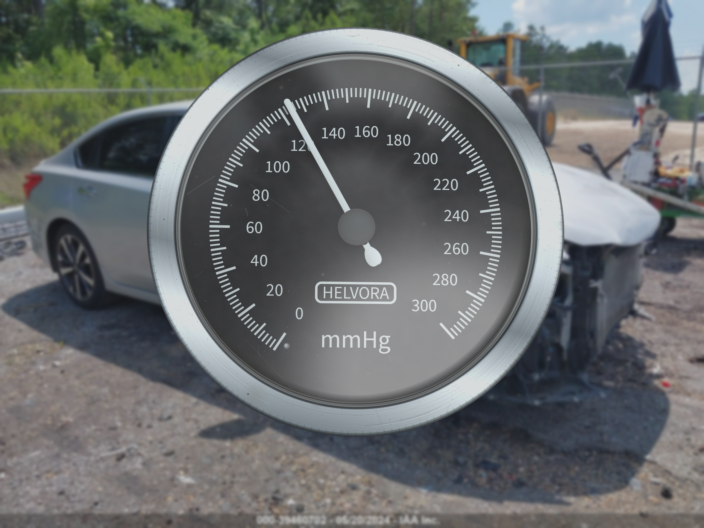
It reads **124** mmHg
